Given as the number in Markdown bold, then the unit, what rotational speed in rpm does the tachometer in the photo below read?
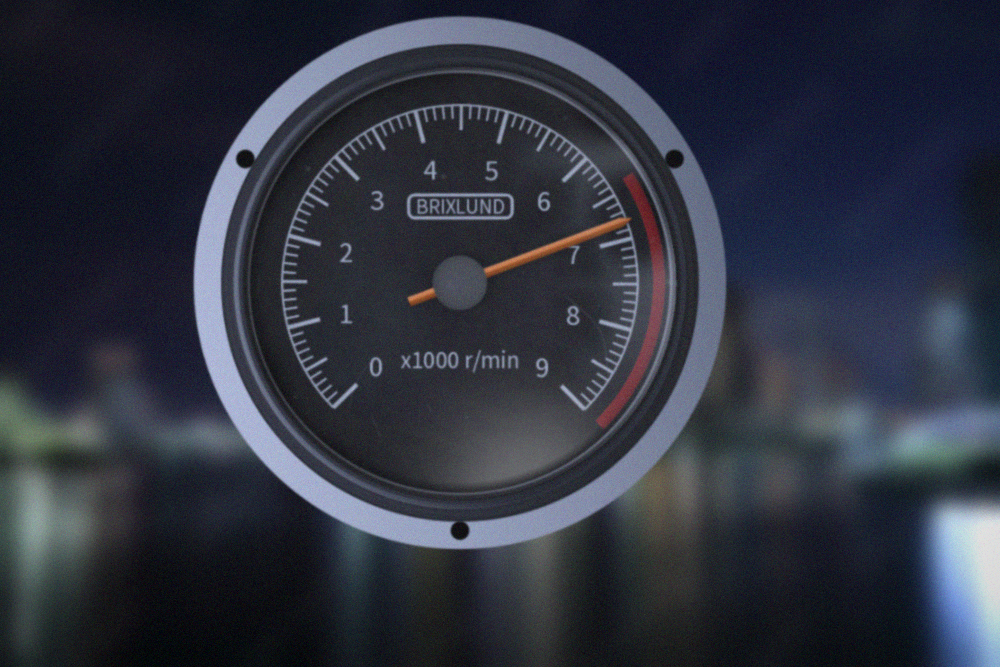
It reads **6800** rpm
